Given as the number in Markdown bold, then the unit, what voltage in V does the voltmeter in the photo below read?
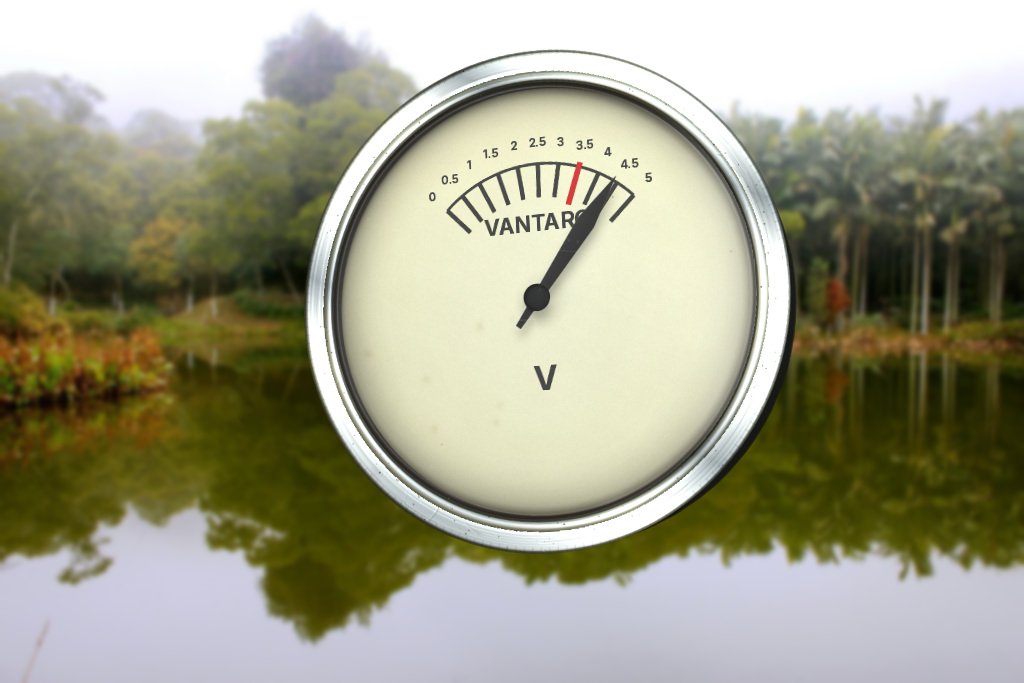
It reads **4.5** V
